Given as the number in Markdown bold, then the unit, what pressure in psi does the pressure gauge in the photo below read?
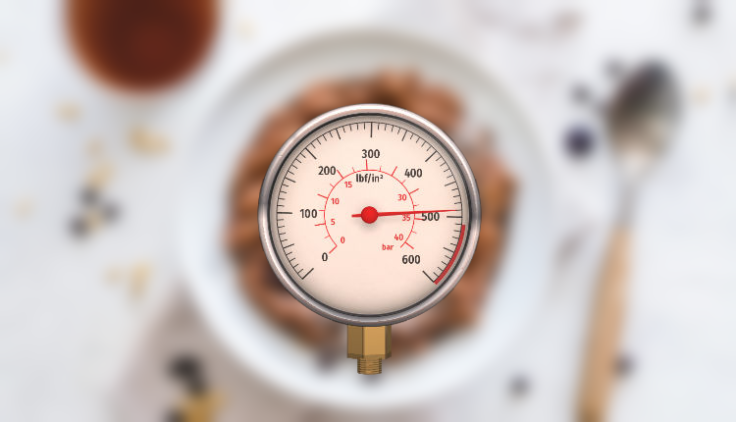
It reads **490** psi
